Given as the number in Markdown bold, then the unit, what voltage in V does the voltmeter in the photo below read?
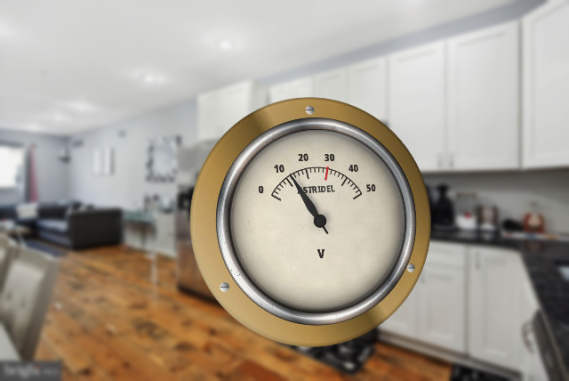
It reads **12** V
